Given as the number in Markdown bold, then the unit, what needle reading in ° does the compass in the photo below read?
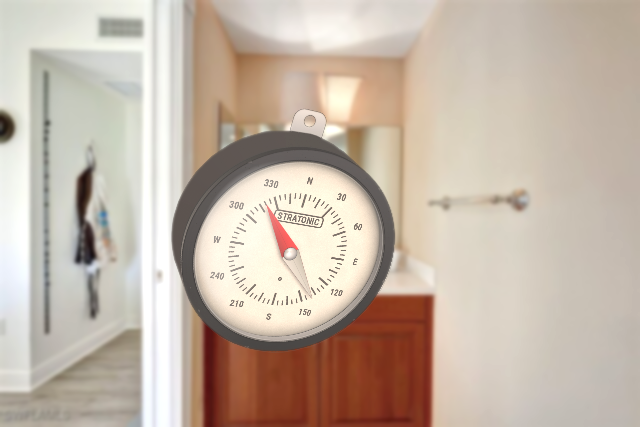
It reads **320** °
